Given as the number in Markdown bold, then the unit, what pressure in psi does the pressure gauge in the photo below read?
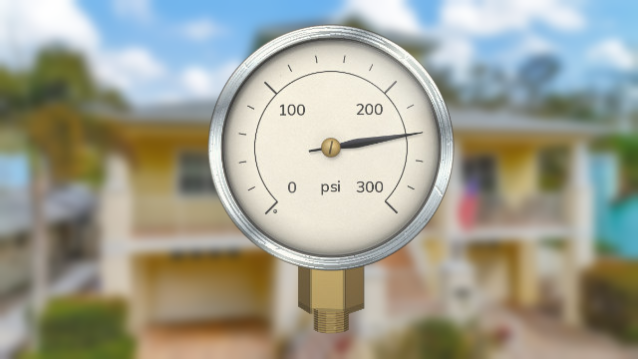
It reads **240** psi
